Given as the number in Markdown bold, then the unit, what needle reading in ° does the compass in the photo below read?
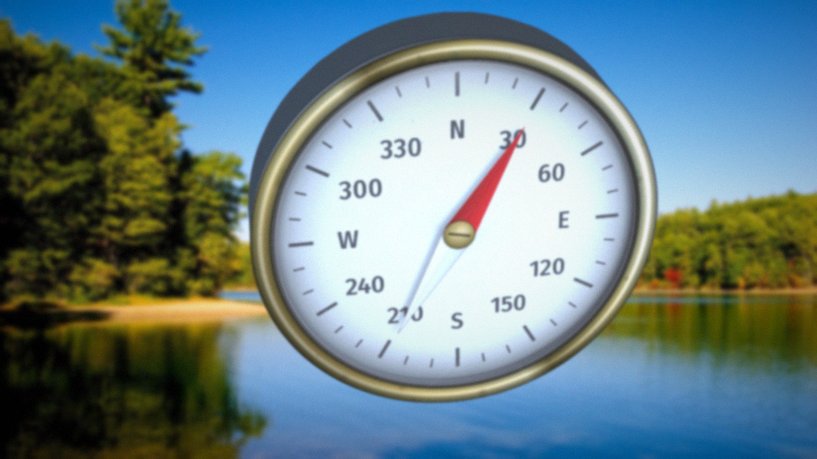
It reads **30** °
